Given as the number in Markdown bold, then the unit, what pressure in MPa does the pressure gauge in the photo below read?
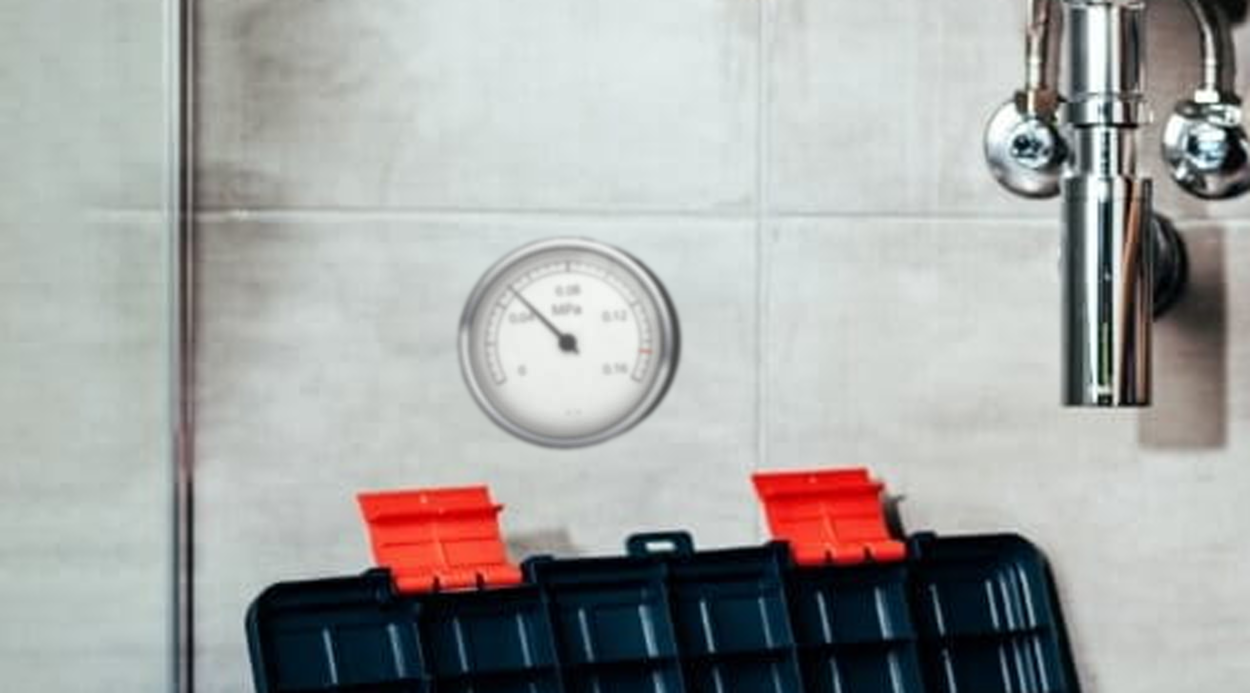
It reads **0.05** MPa
